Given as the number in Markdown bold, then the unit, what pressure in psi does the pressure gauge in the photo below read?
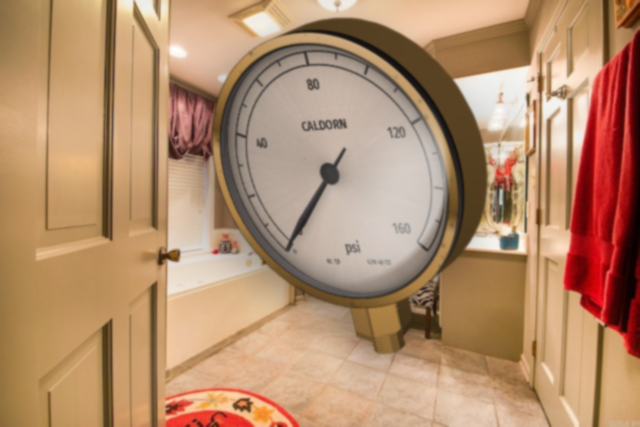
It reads **0** psi
